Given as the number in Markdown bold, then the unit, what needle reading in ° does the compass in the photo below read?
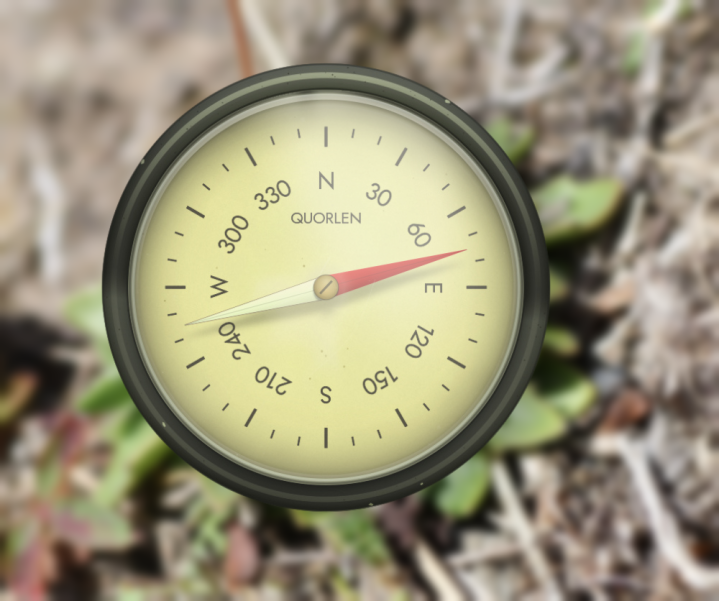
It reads **75** °
